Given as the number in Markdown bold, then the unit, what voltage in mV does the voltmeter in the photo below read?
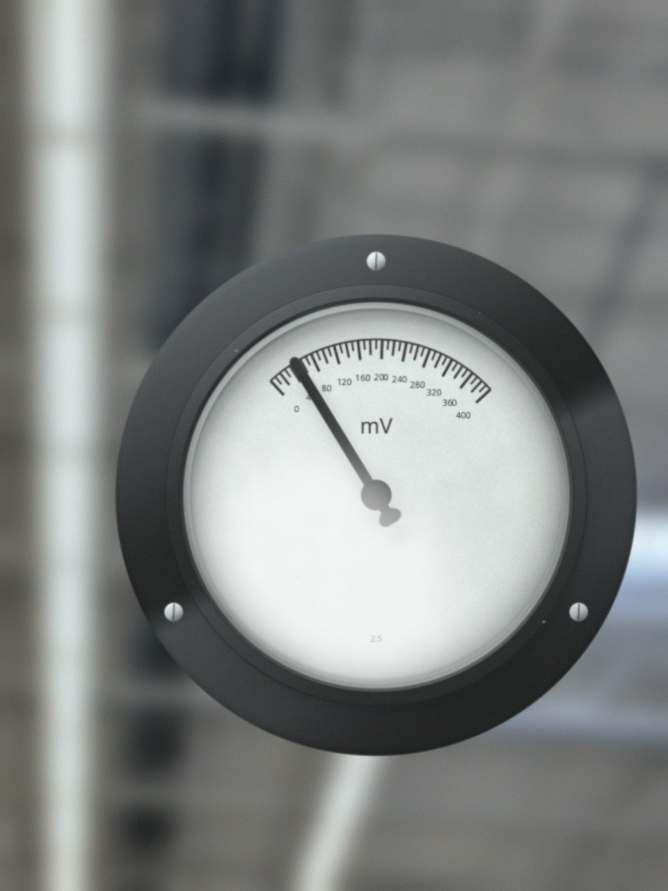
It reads **50** mV
